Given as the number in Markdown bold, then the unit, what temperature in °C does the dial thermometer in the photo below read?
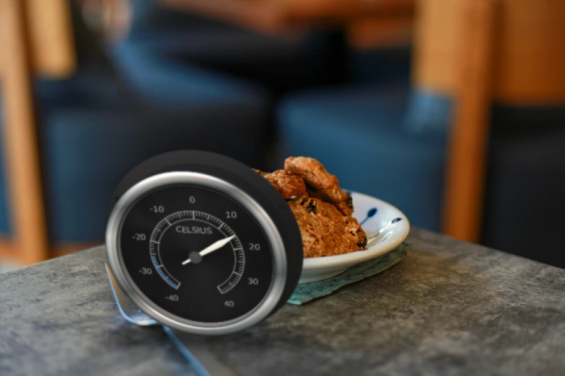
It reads **15** °C
